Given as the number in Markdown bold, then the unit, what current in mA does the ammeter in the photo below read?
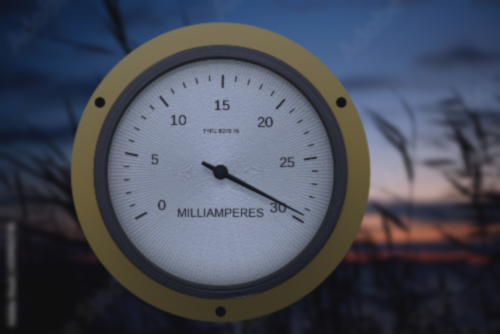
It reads **29.5** mA
